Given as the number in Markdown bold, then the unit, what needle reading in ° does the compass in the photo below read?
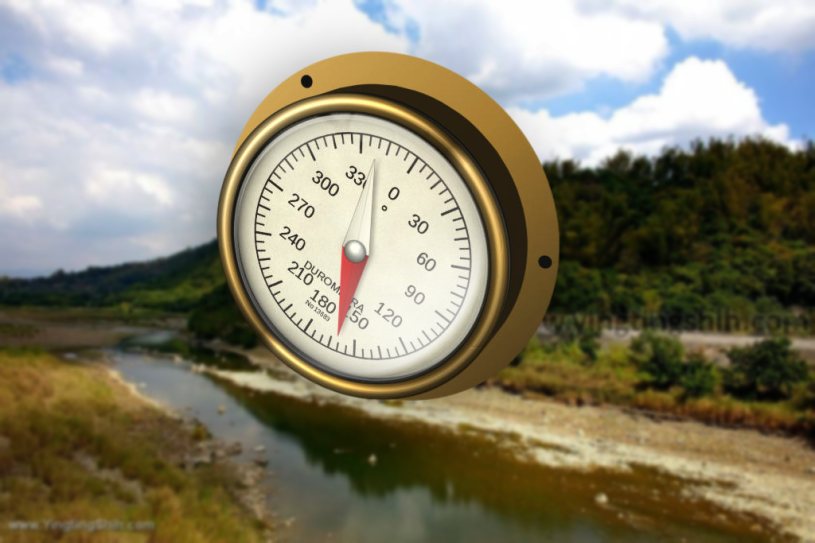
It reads **160** °
